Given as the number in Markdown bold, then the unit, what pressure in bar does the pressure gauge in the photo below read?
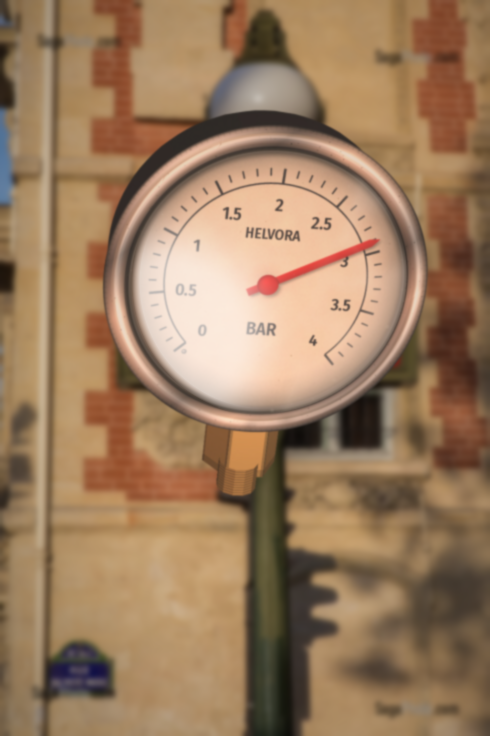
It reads **2.9** bar
